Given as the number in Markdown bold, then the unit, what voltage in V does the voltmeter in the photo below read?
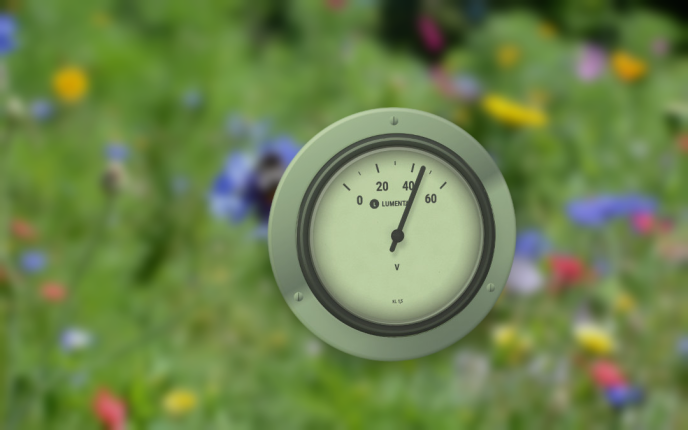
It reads **45** V
